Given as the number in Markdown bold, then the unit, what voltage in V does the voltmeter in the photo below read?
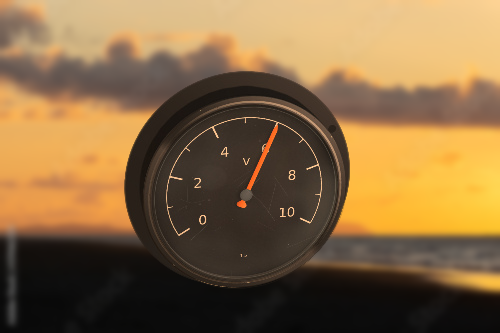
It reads **6** V
